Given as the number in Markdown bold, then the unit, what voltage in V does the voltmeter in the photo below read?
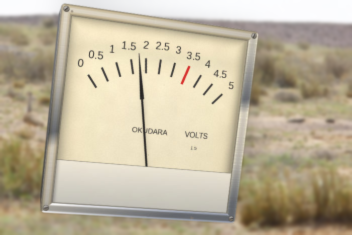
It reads **1.75** V
